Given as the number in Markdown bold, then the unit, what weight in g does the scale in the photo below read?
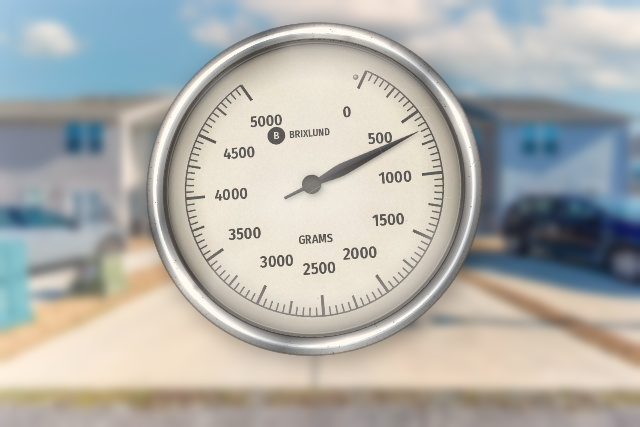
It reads **650** g
